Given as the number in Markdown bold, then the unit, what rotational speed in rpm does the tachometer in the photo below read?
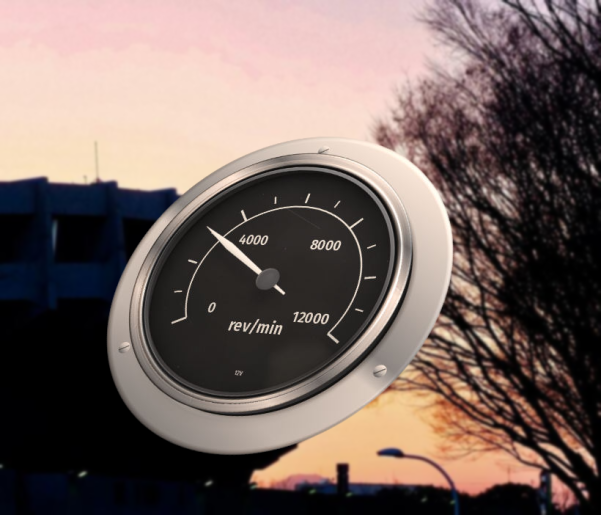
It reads **3000** rpm
